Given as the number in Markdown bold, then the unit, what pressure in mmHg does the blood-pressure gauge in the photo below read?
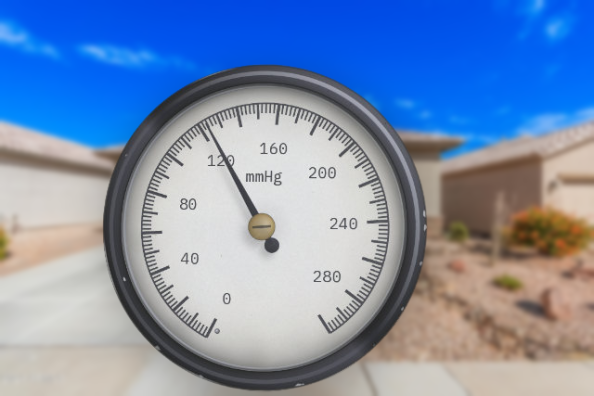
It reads **124** mmHg
